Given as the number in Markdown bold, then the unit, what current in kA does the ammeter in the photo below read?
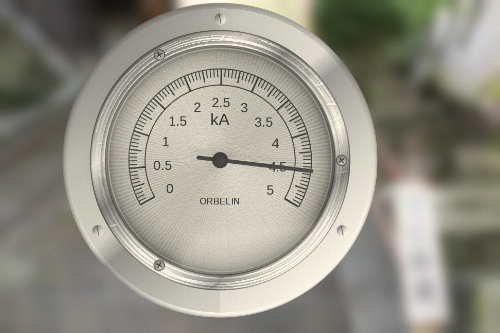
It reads **4.5** kA
